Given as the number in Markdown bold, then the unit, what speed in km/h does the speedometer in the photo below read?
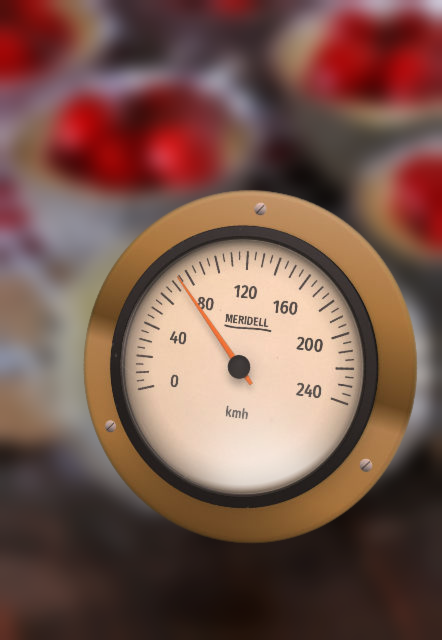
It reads **75** km/h
